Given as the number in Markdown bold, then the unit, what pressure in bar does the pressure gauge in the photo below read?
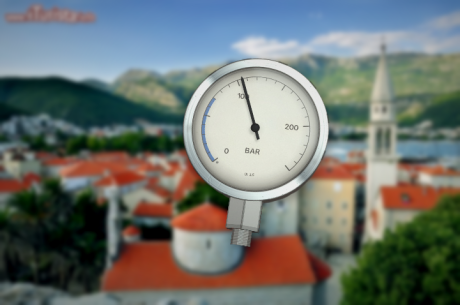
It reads **105** bar
